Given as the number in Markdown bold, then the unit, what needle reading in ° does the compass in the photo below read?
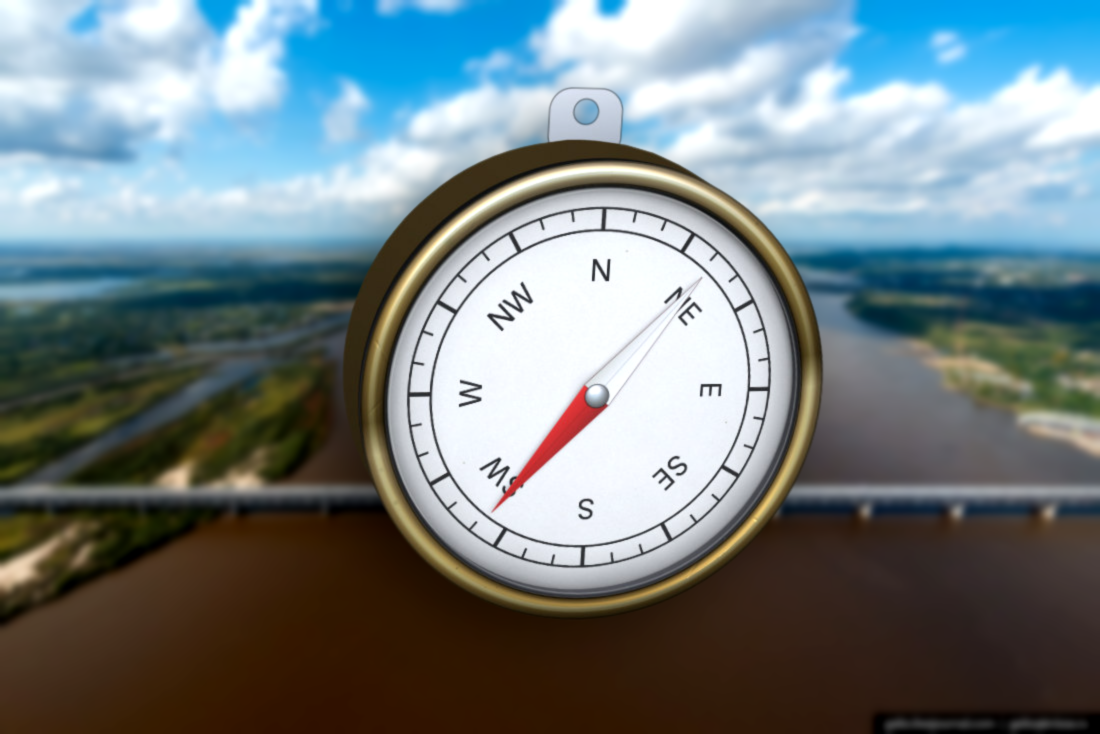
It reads **220** °
